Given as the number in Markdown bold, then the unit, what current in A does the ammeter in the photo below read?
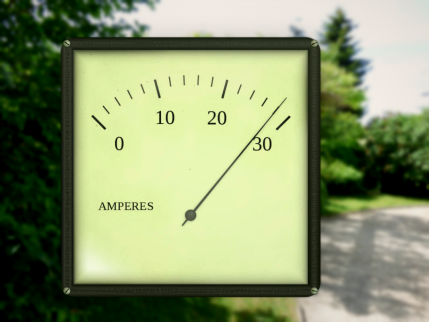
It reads **28** A
